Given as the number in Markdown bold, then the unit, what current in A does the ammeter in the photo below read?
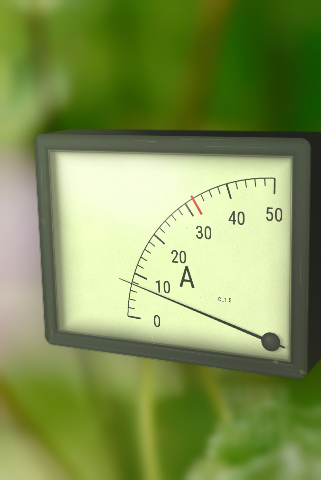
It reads **8** A
